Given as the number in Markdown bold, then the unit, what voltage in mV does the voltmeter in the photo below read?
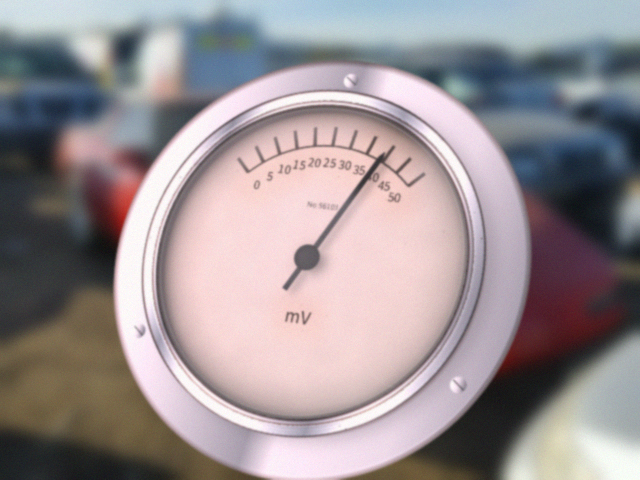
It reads **40** mV
